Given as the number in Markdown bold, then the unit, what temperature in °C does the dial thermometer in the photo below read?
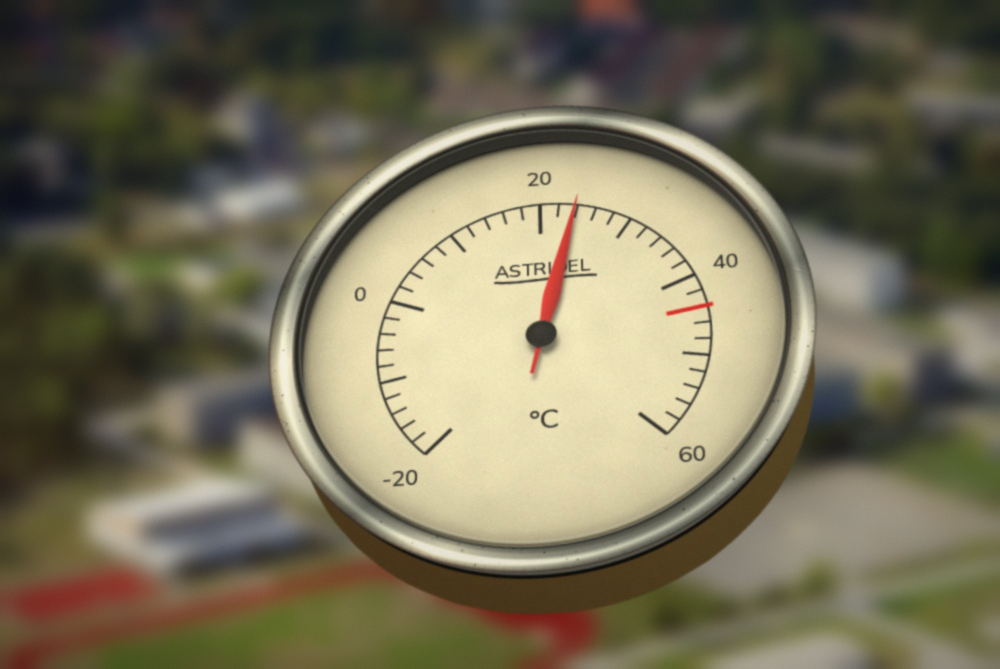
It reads **24** °C
